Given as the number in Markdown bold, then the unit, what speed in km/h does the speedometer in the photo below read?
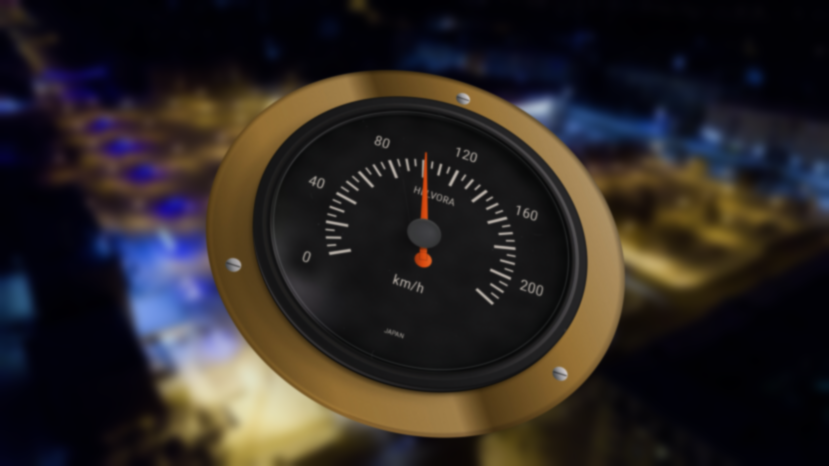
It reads **100** km/h
